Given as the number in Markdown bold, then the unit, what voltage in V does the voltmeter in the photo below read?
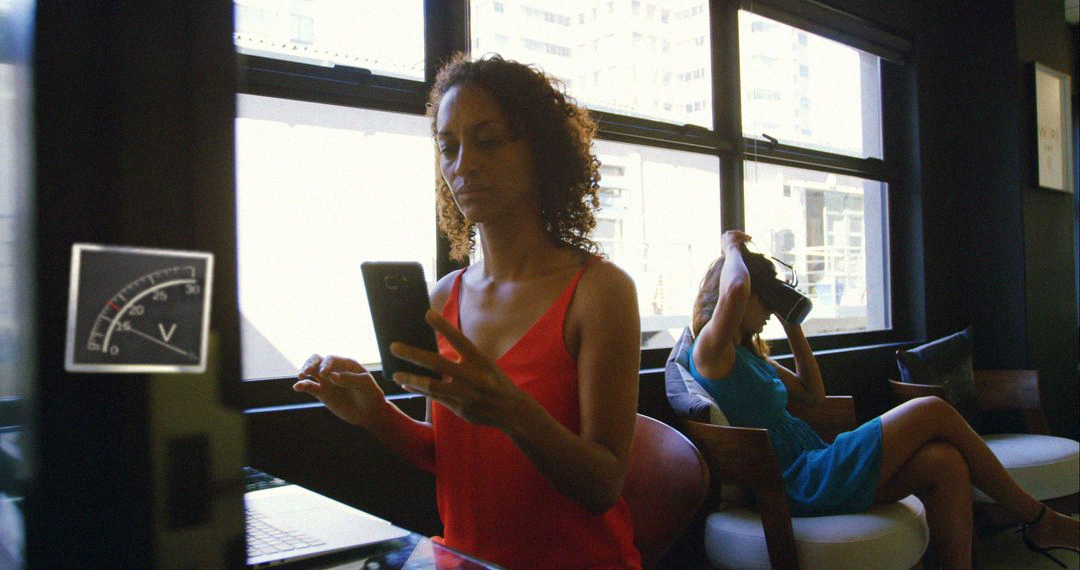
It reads **15** V
